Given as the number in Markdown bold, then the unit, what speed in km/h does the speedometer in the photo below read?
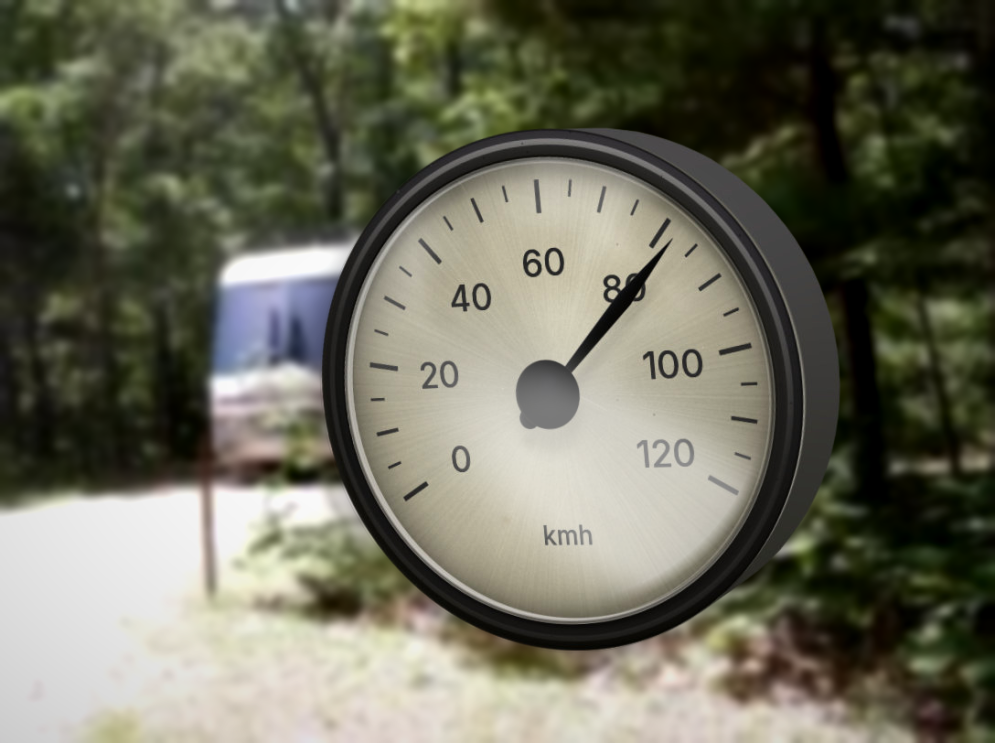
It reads **82.5** km/h
